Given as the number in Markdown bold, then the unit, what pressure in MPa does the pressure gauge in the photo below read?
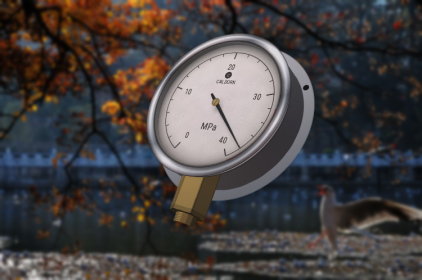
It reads **38** MPa
